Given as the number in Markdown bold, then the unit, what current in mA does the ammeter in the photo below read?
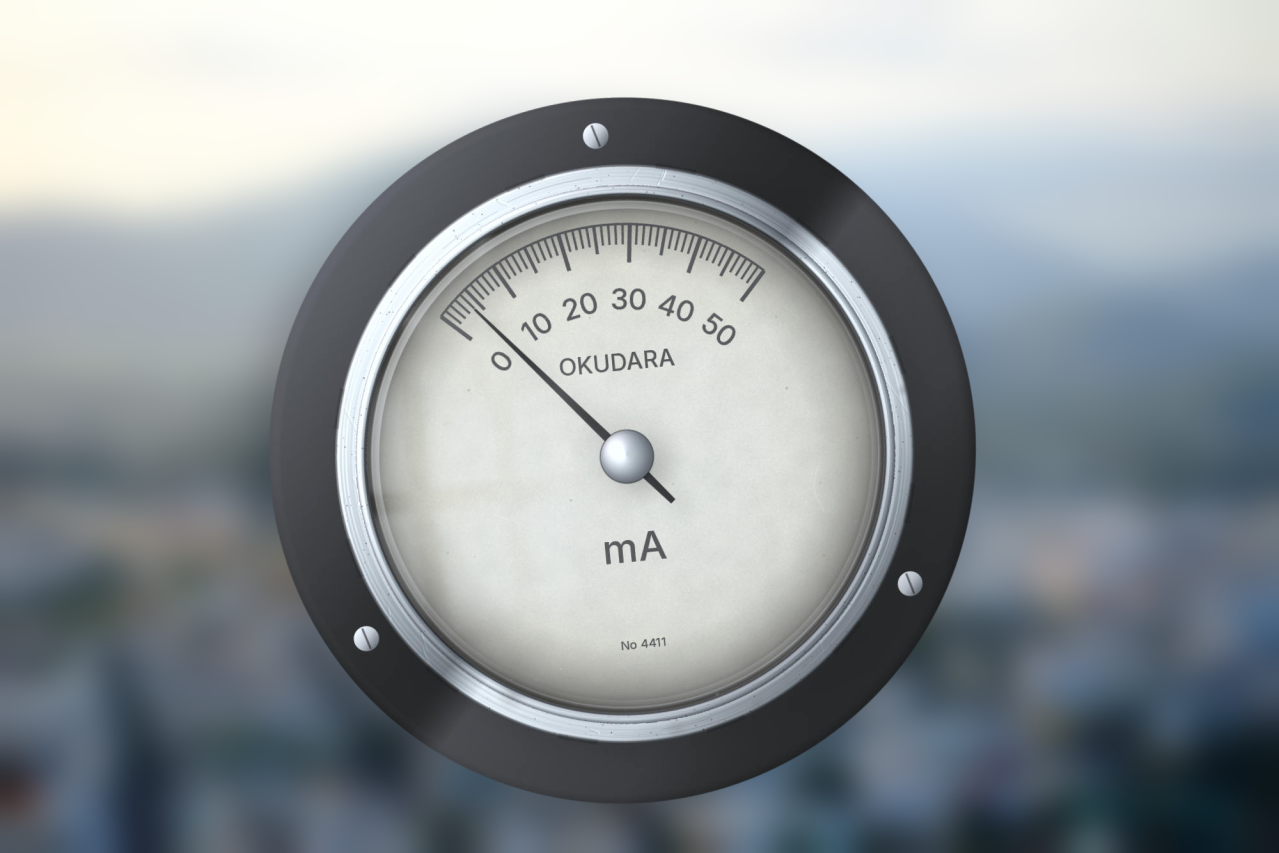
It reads **4** mA
